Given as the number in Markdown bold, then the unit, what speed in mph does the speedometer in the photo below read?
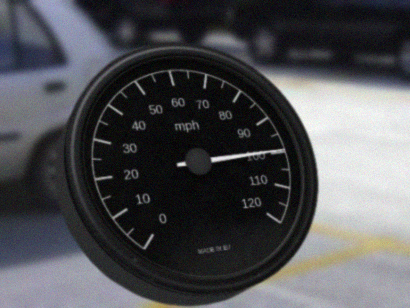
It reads **100** mph
